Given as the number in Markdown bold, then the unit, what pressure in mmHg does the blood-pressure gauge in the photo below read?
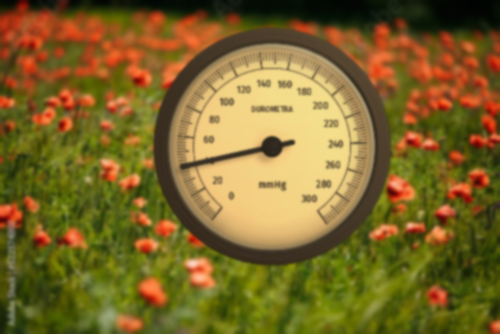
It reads **40** mmHg
